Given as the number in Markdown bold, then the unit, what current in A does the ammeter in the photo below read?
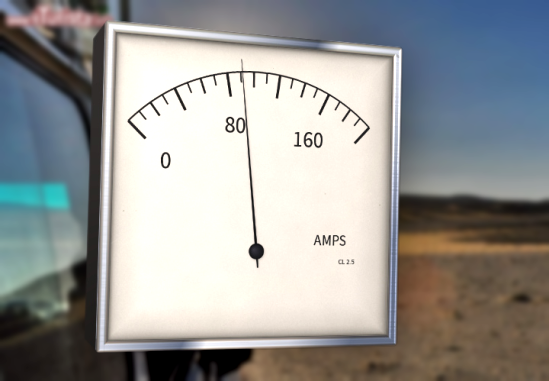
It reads **90** A
